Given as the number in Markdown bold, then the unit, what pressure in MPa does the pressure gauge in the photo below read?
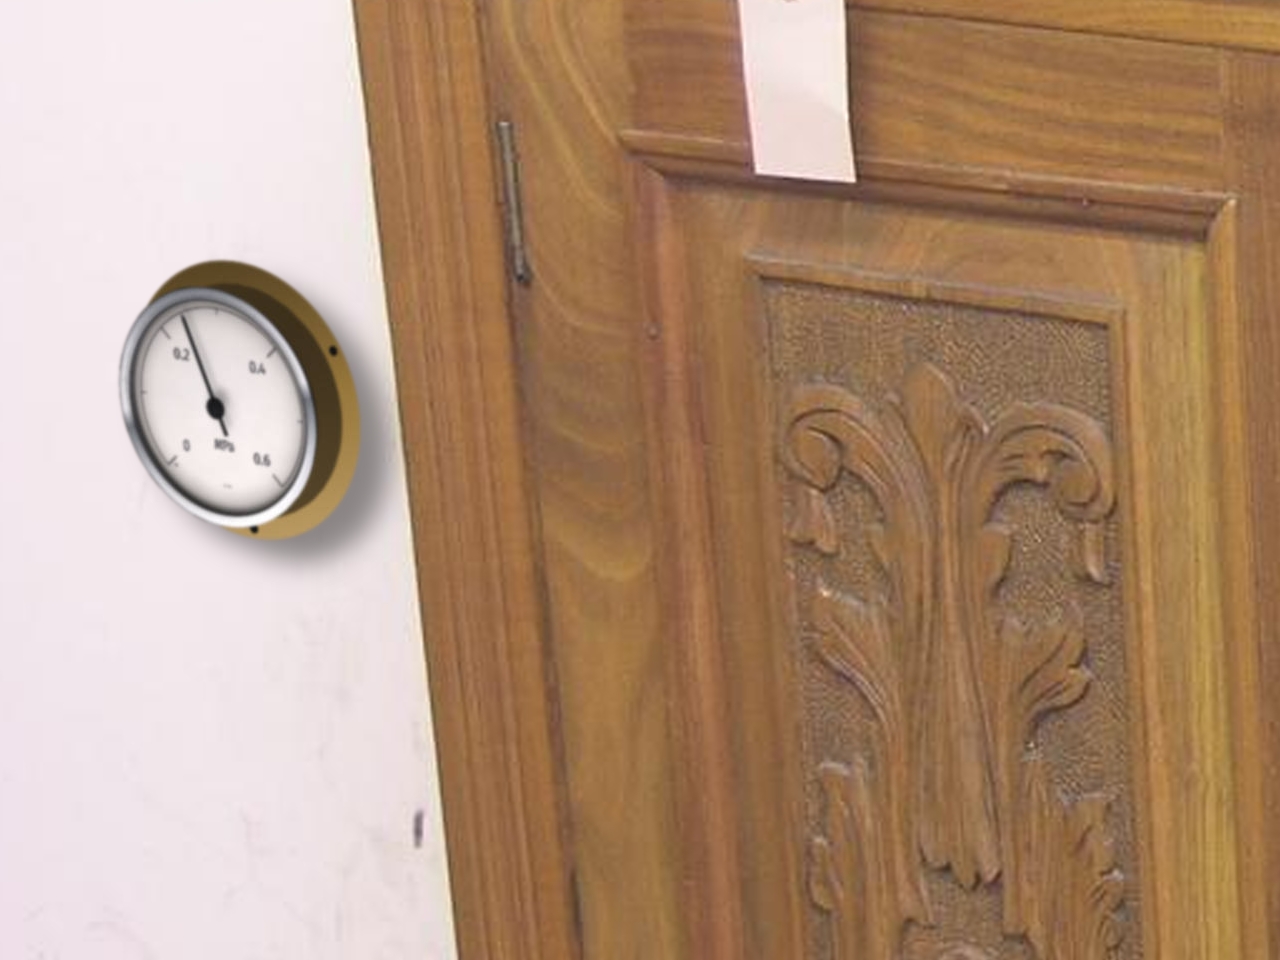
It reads **0.25** MPa
